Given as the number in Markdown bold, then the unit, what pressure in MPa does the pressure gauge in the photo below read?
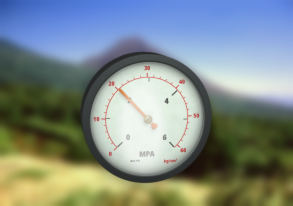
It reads **2** MPa
